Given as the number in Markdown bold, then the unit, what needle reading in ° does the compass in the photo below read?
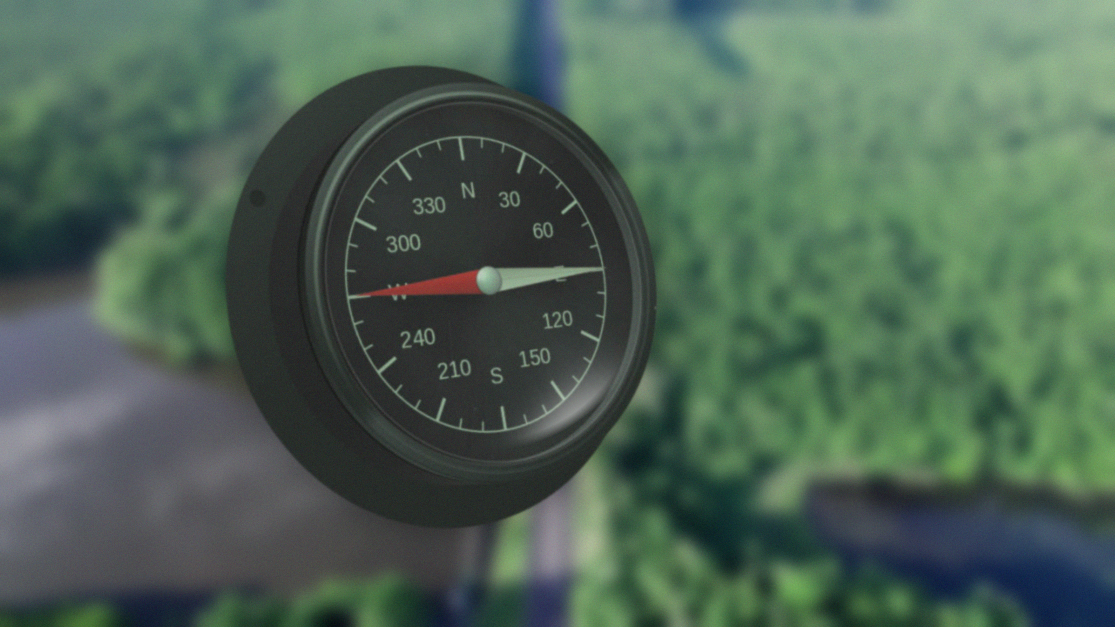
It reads **270** °
